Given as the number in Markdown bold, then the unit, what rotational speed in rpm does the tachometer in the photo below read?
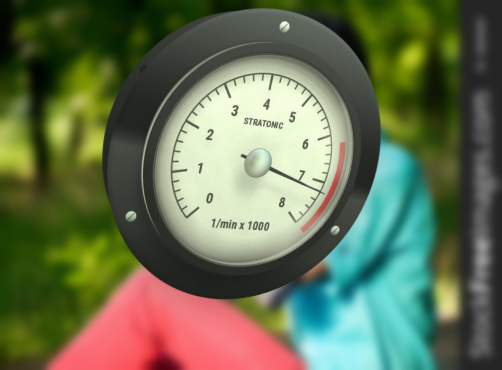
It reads **7200** rpm
